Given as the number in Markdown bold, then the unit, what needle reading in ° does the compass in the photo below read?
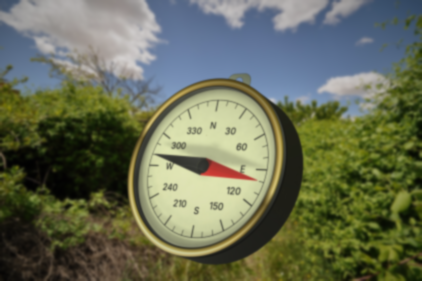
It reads **100** °
